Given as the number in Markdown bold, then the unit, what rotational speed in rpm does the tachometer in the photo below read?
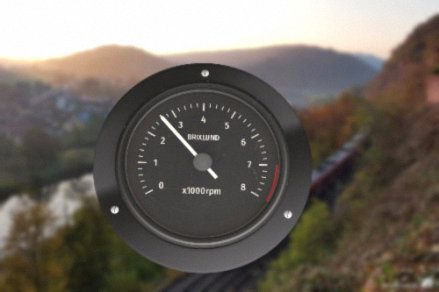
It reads **2600** rpm
